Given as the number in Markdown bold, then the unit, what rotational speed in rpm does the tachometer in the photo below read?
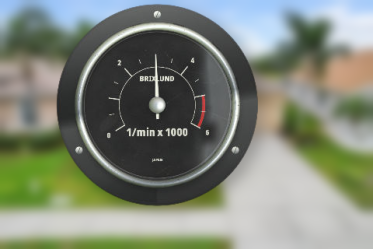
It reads **3000** rpm
